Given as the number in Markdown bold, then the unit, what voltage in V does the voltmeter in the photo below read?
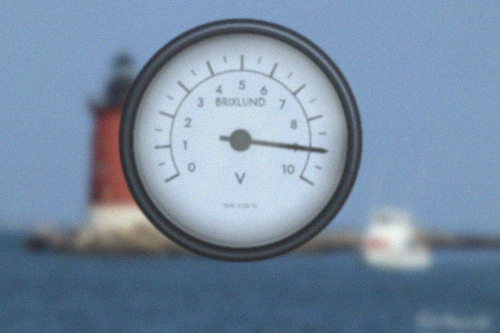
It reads **9** V
